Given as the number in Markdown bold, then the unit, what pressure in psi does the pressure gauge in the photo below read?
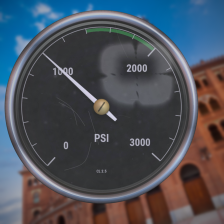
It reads **1000** psi
